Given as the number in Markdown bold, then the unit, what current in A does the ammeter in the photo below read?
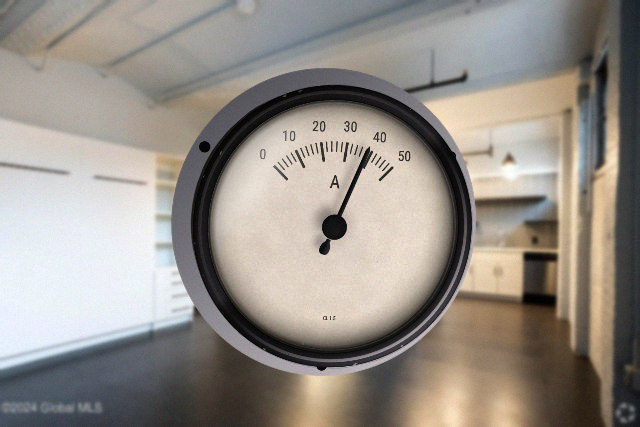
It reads **38** A
